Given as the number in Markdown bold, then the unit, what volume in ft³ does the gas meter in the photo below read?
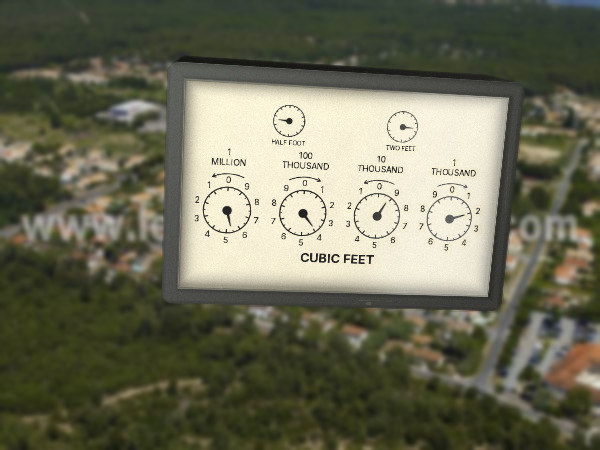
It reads **539200** ft³
